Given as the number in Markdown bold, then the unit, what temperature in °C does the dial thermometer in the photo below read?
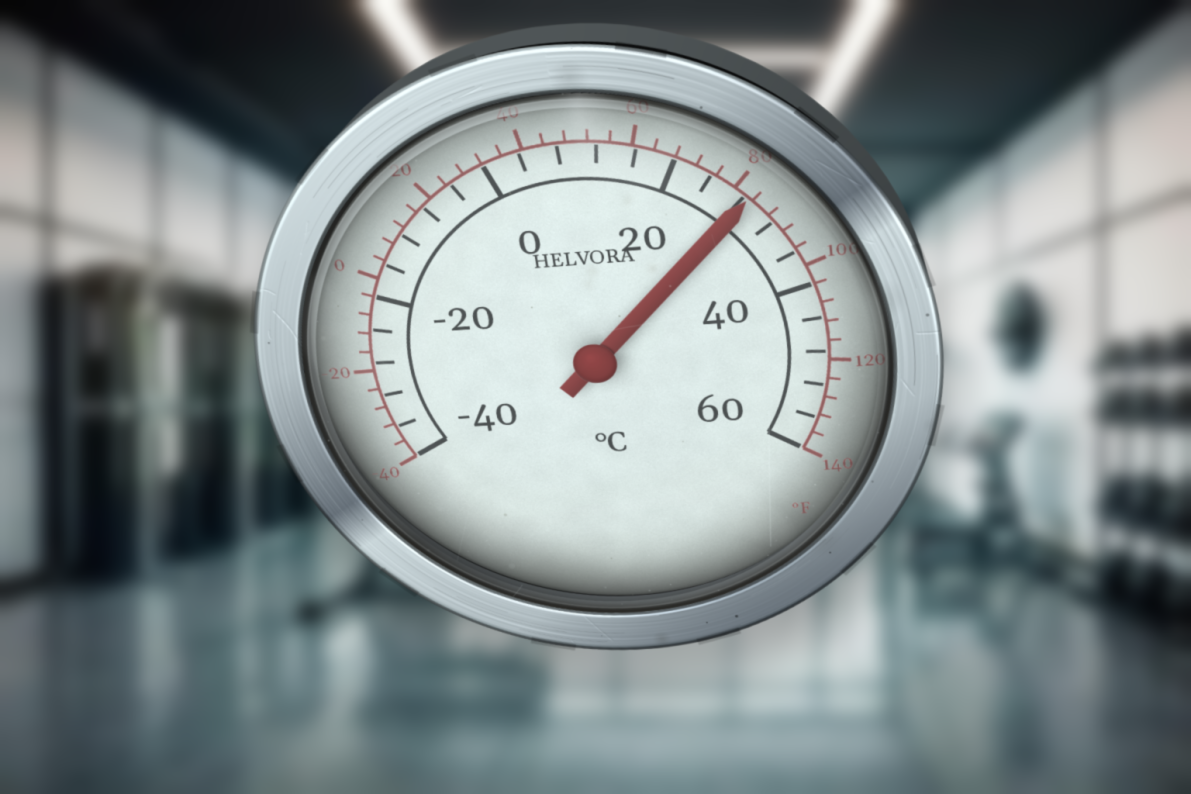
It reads **28** °C
